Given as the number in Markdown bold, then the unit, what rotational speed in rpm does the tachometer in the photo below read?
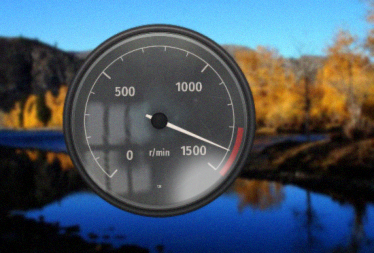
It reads **1400** rpm
